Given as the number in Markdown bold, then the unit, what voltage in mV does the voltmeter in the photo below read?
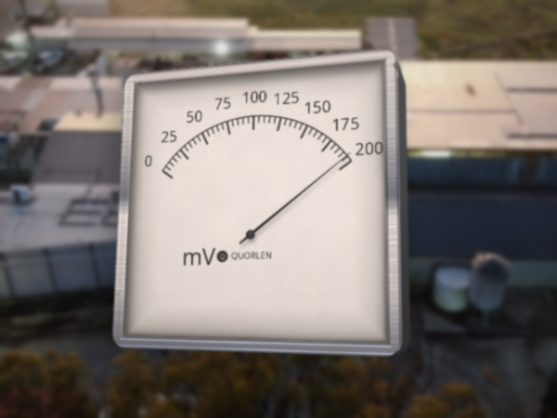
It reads **195** mV
